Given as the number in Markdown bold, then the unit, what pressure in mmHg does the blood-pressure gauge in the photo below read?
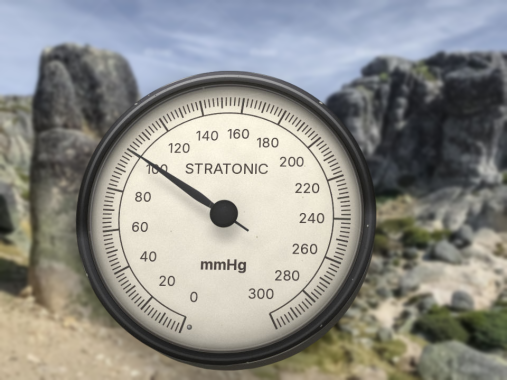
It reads **100** mmHg
